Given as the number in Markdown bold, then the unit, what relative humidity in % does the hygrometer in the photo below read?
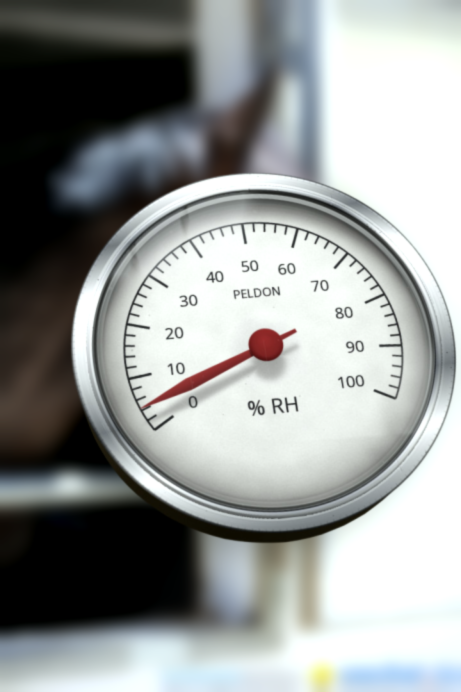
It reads **4** %
